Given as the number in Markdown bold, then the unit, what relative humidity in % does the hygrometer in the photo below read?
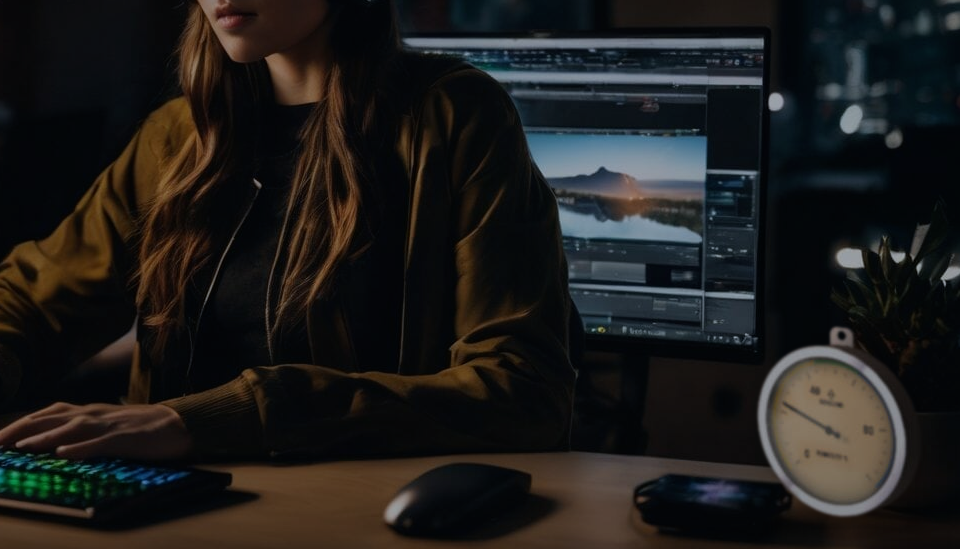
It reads **24** %
